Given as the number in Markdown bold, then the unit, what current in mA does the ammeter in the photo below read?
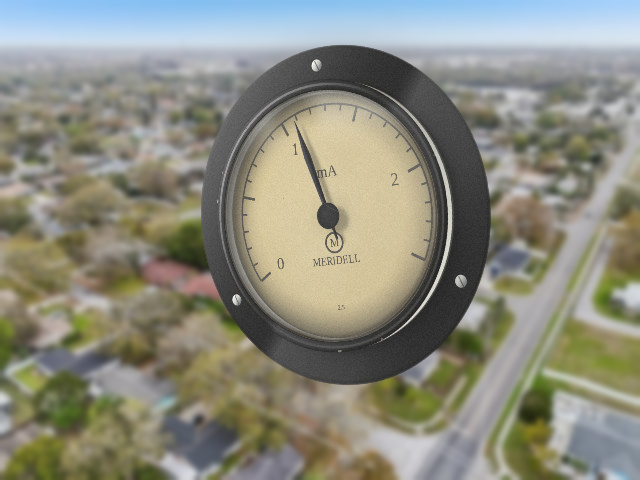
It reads **1.1** mA
